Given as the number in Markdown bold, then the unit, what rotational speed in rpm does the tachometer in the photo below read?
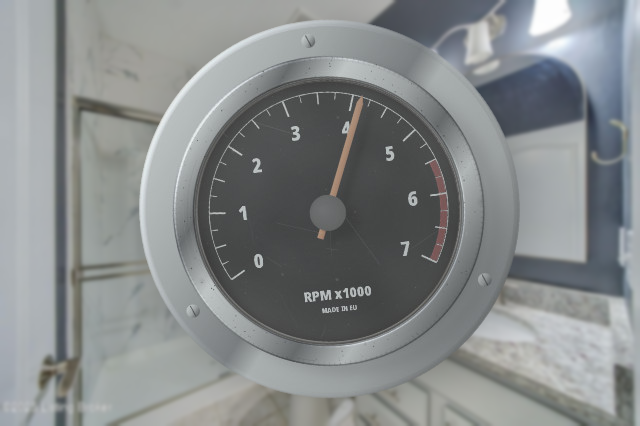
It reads **4125** rpm
